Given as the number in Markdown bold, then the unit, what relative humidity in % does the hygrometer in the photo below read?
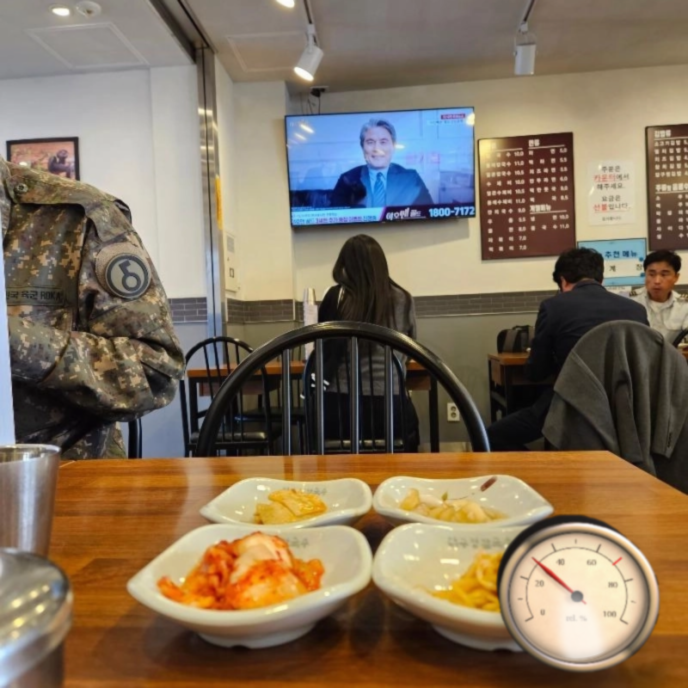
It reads **30** %
